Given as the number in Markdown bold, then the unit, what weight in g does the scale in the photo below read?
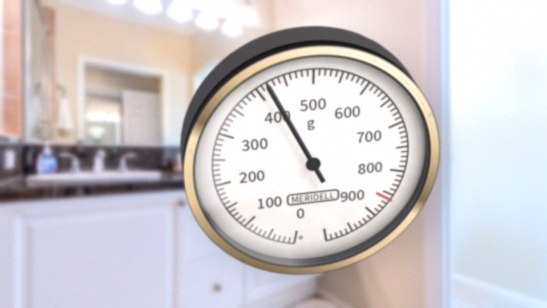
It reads **420** g
